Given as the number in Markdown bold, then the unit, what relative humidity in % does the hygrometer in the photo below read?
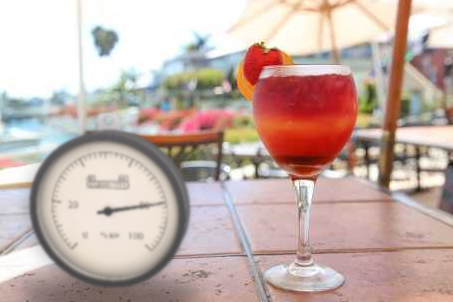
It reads **80** %
